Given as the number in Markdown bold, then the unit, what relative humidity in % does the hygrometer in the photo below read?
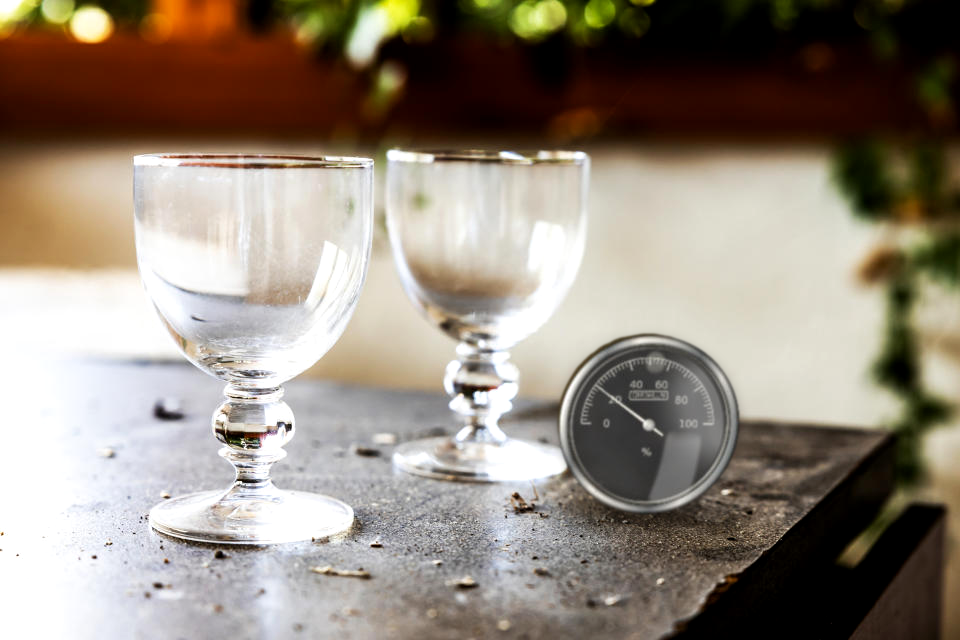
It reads **20** %
